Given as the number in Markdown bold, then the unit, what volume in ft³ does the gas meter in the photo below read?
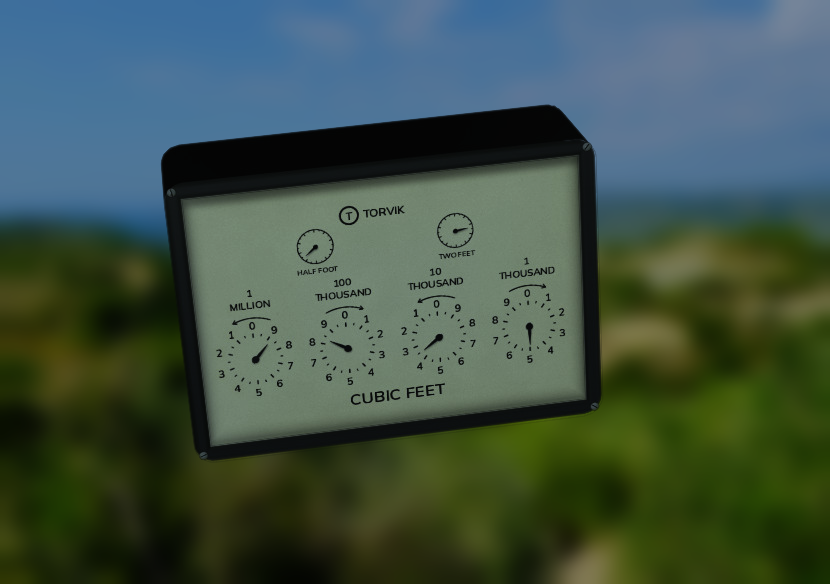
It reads **883500** ft³
